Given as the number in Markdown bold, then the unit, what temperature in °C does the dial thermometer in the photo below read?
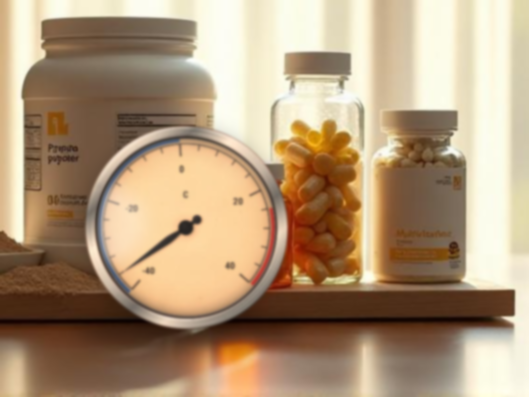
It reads **-36** °C
